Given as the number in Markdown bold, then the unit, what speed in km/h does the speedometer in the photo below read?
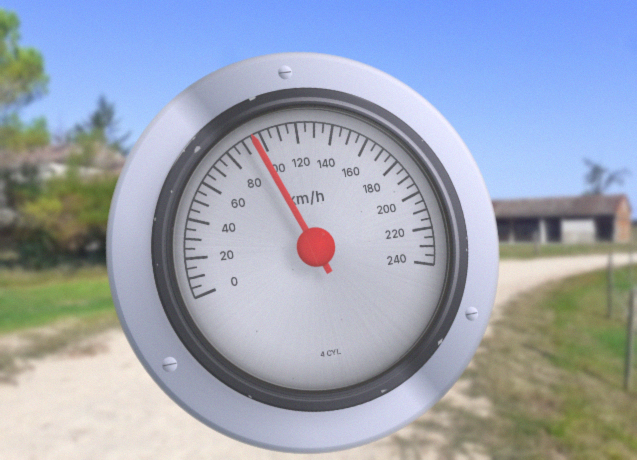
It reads **95** km/h
